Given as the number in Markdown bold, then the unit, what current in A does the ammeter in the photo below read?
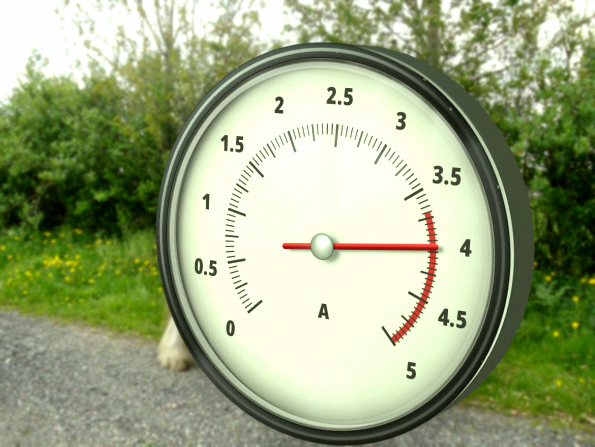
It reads **4** A
